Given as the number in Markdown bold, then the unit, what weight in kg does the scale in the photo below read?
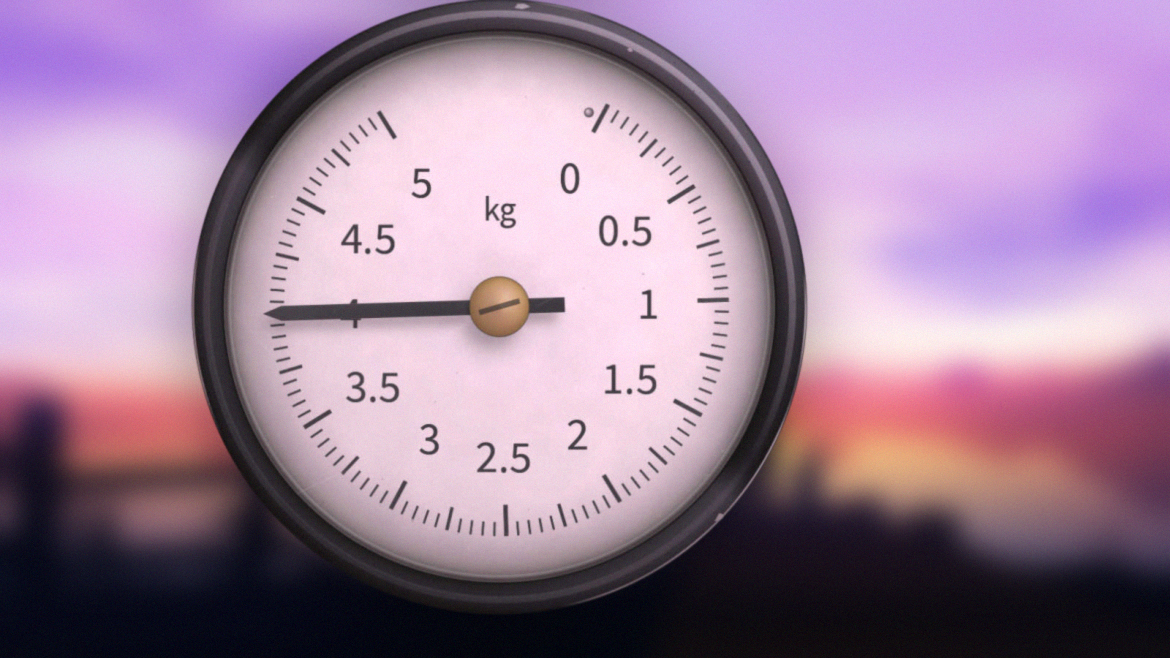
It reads **4** kg
